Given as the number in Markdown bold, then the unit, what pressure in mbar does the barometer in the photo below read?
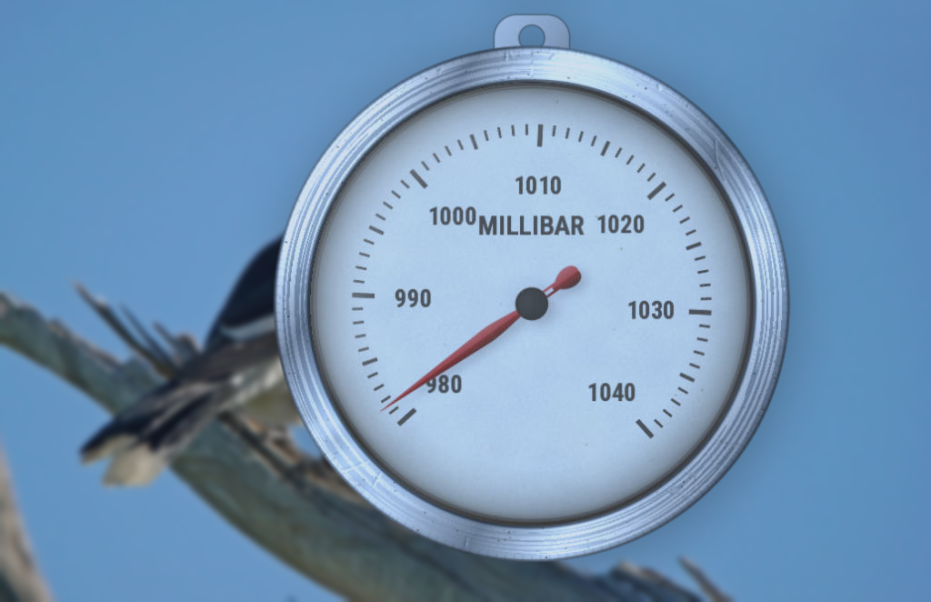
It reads **981.5** mbar
